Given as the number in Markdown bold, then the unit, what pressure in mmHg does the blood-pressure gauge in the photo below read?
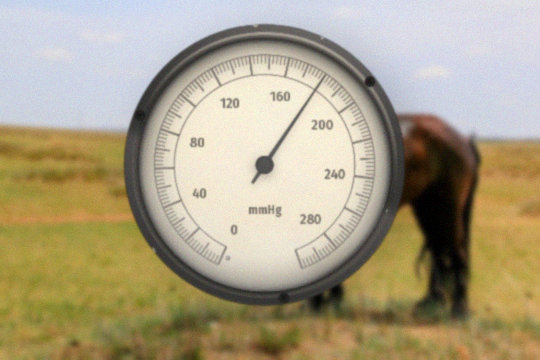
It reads **180** mmHg
